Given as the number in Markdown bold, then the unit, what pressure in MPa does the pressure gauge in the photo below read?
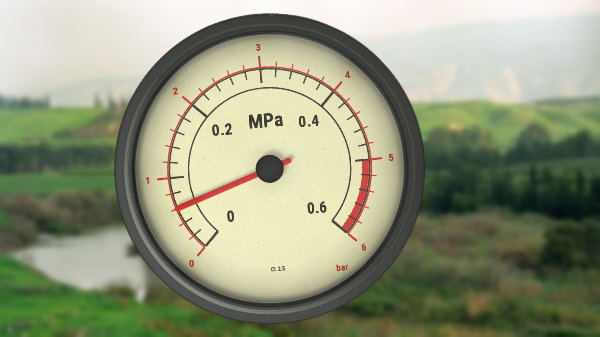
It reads **0.06** MPa
